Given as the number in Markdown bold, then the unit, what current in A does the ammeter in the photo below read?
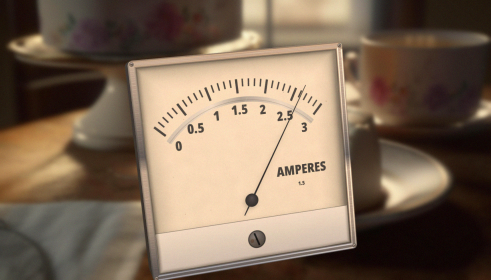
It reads **2.6** A
